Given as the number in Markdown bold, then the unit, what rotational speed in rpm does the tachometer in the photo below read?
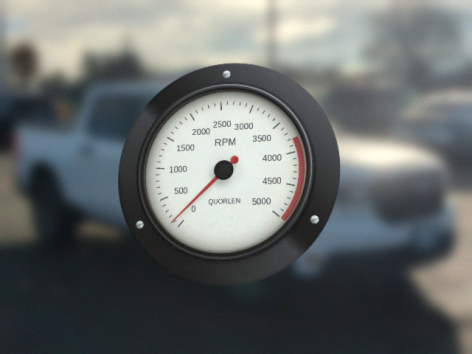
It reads **100** rpm
